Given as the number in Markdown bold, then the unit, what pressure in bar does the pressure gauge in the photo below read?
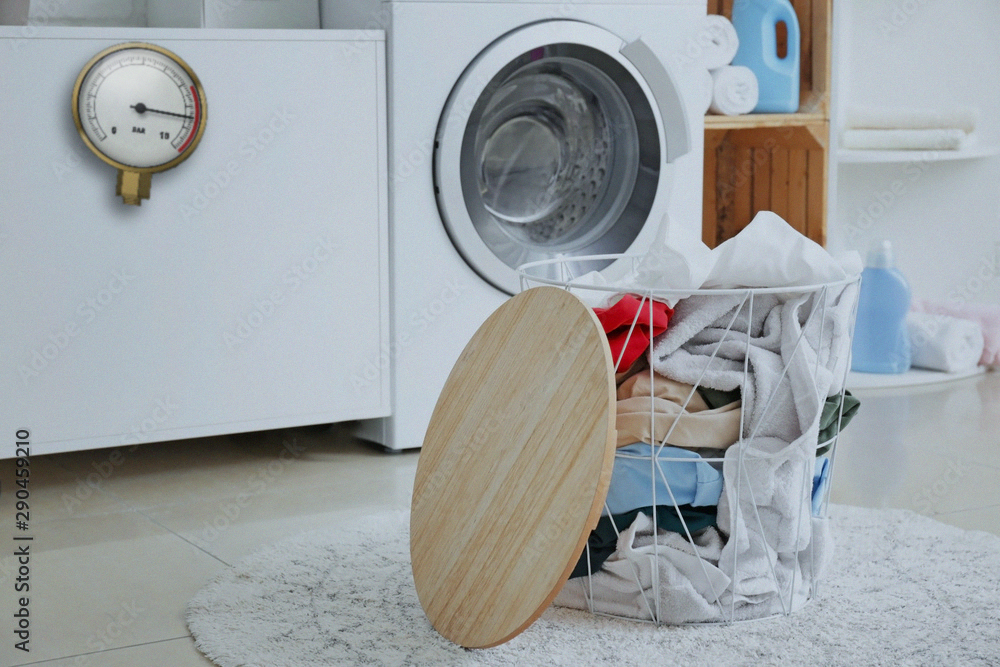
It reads **8.5** bar
